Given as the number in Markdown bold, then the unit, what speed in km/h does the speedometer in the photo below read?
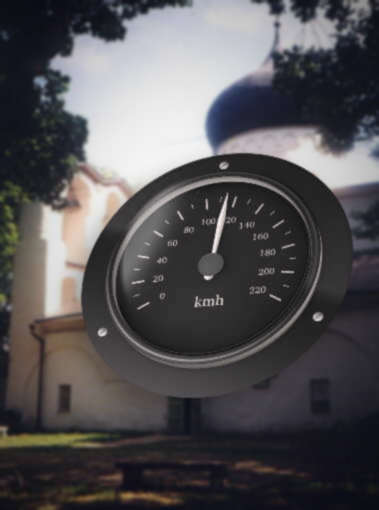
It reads **115** km/h
